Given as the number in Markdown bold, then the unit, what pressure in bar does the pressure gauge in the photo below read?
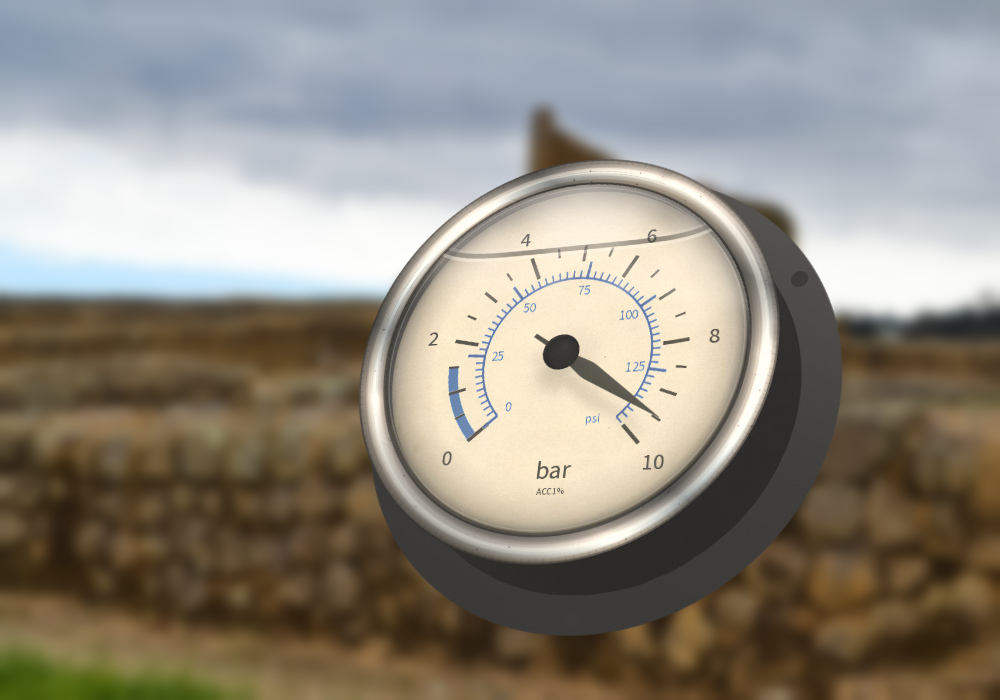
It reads **9.5** bar
